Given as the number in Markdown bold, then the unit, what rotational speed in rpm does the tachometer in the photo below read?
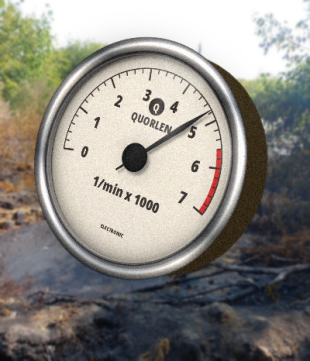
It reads **4800** rpm
